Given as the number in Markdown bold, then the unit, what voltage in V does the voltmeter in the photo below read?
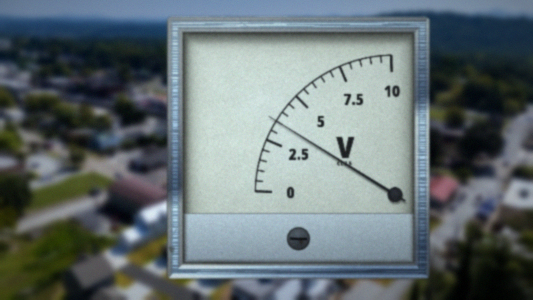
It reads **3.5** V
